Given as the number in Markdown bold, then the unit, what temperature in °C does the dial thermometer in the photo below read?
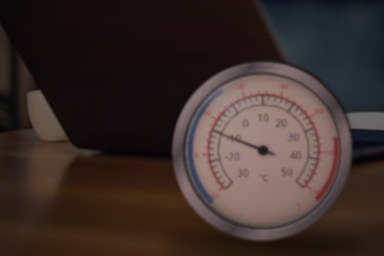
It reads **-10** °C
